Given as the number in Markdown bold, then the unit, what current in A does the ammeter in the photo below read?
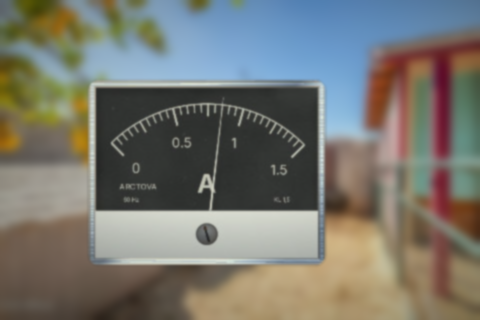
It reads **0.85** A
